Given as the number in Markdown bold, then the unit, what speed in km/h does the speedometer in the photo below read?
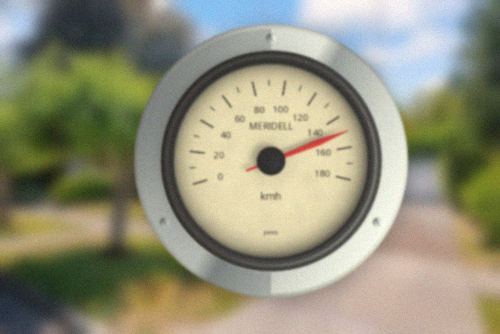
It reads **150** km/h
